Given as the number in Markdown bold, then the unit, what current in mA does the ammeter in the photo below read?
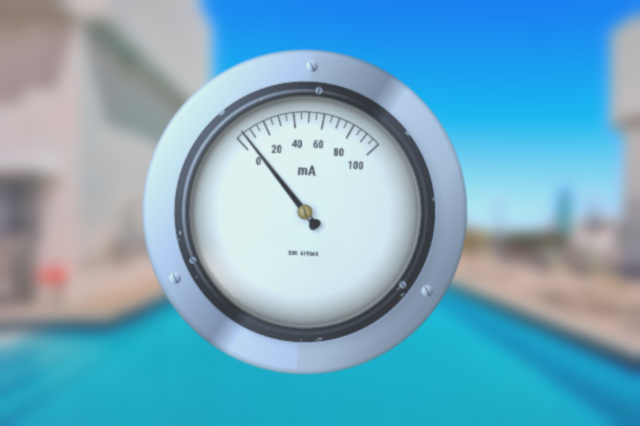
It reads **5** mA
